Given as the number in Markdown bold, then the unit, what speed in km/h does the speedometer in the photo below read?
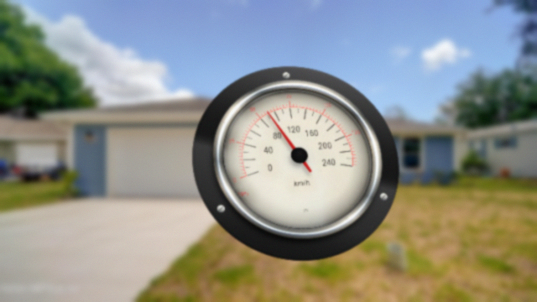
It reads **90** km/h
